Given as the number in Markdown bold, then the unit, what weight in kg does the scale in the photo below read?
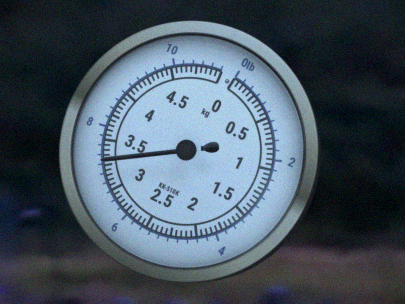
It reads **3.3** kg
